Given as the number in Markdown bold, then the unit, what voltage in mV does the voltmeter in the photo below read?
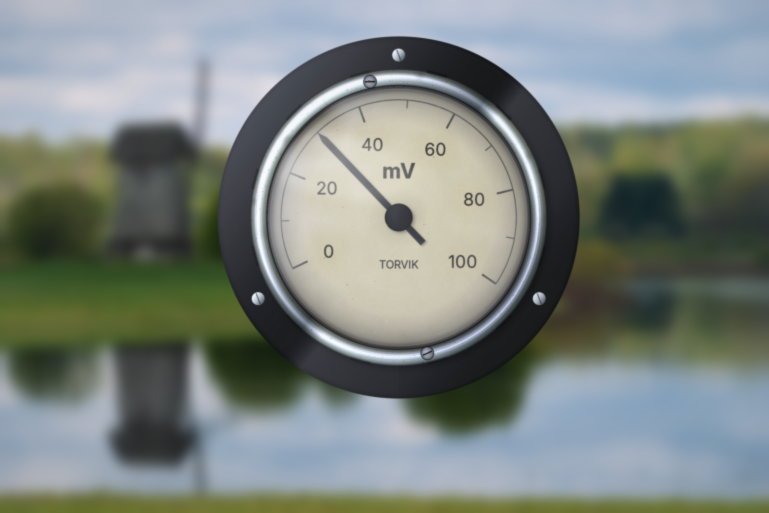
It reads **30** mV
